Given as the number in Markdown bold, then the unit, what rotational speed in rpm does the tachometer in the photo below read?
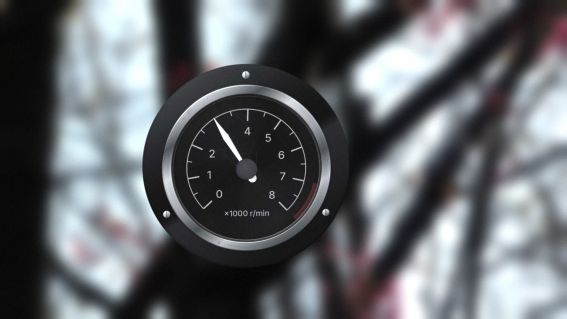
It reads **3000** rpm
